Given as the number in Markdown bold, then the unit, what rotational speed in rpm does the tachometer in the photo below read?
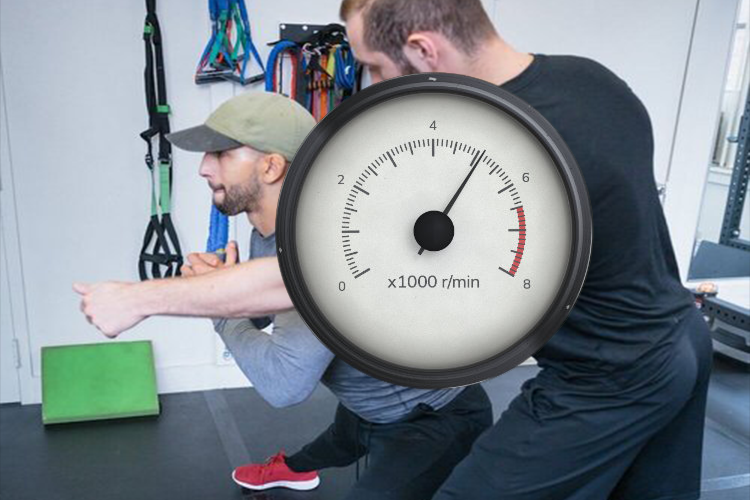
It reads **5100** rpm
